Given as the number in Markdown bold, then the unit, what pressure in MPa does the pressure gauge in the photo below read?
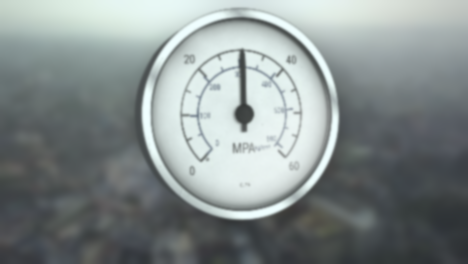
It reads **30** MPa
